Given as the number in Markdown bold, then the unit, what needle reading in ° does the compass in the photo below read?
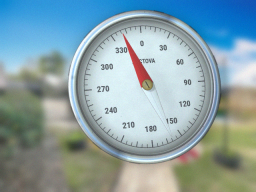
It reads **340** °
